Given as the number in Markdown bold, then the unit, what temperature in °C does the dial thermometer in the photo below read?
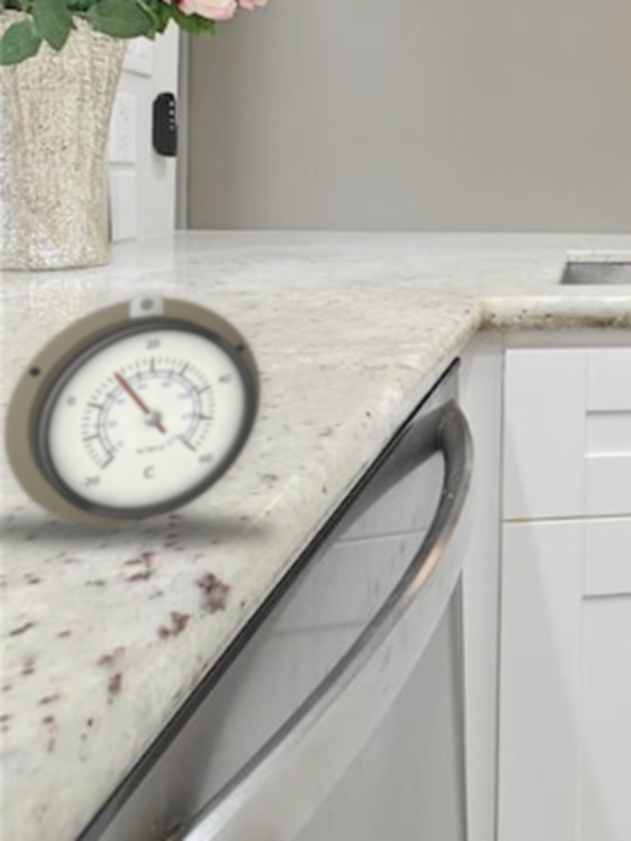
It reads **10** °C
